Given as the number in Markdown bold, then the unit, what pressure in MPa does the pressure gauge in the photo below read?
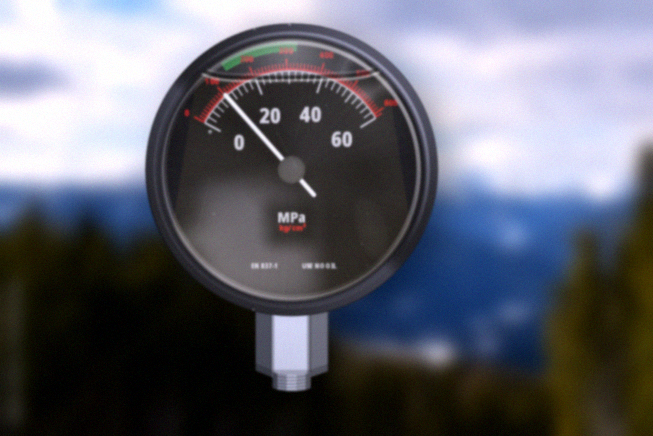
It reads **10** MPa
